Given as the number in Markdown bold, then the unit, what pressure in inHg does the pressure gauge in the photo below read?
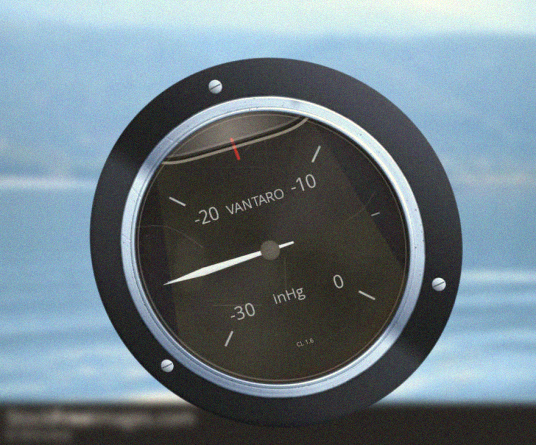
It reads **-25** inHg
